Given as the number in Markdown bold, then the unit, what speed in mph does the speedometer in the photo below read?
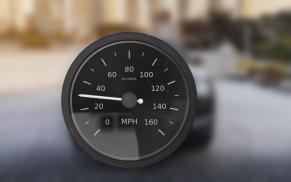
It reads **30** mph
